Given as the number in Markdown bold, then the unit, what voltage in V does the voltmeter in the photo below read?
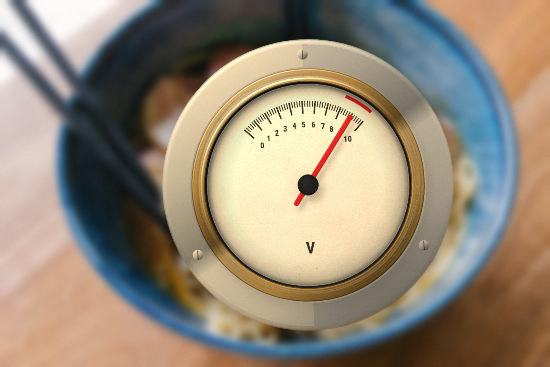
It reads **9** V
